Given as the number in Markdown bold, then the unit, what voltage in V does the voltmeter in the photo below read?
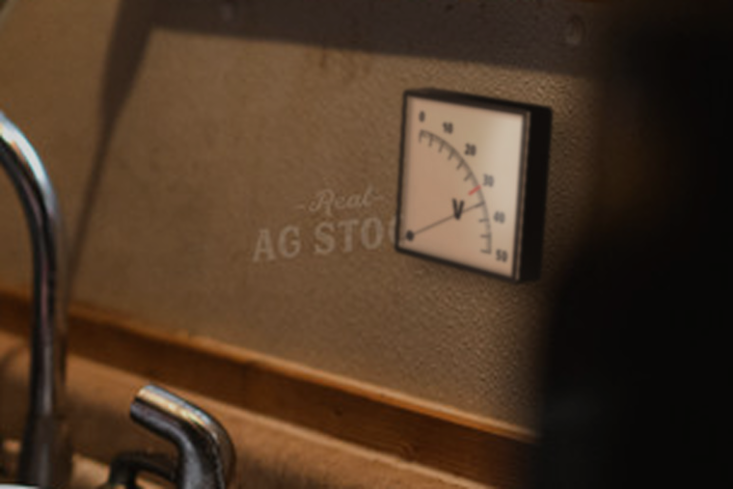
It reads **35** V
